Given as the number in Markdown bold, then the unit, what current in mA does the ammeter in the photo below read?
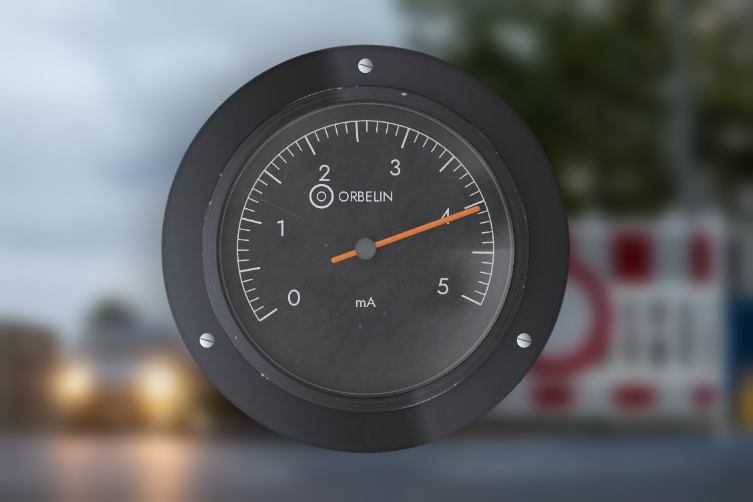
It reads **4.05** mA
